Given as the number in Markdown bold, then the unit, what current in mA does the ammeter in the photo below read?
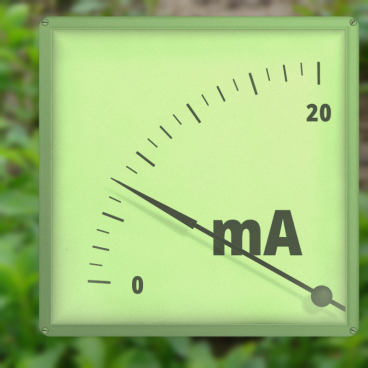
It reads **6** mA
